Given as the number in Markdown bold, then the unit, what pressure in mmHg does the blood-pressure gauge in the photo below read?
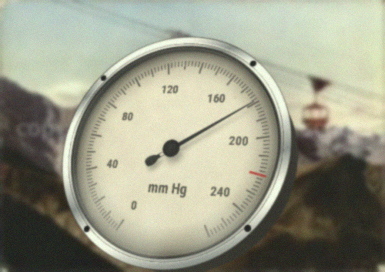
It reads **180** mmHg
